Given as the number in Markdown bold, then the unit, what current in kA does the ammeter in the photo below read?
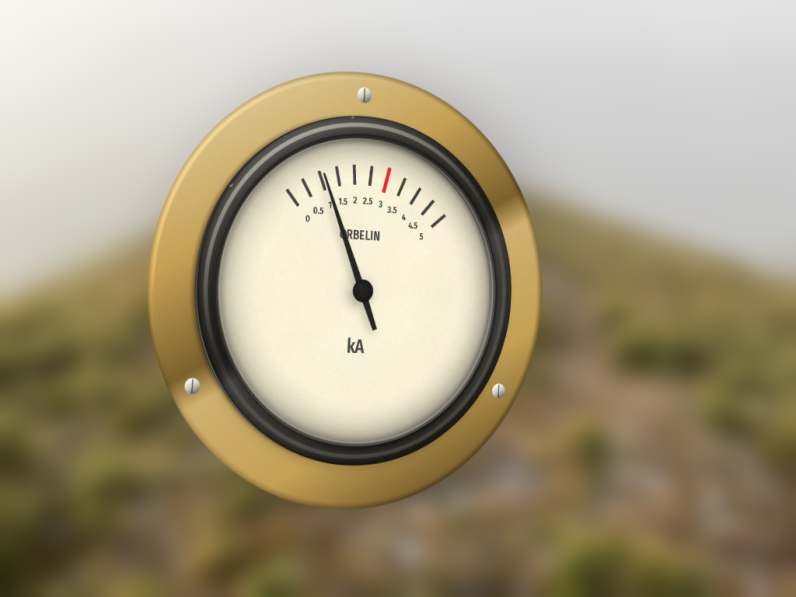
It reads **1** kA
